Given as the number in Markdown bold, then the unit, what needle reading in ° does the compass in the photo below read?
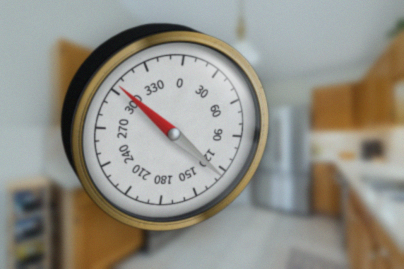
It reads **305** °
